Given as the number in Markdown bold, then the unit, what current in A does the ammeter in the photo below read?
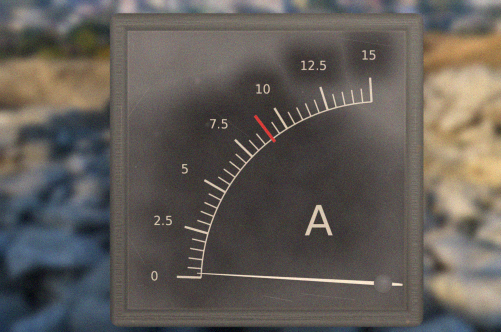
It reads **0.25** A
